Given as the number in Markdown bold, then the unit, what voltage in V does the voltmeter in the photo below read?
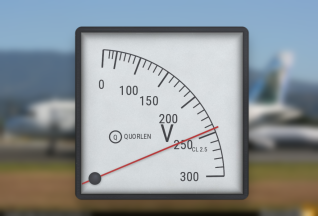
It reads **245** V
